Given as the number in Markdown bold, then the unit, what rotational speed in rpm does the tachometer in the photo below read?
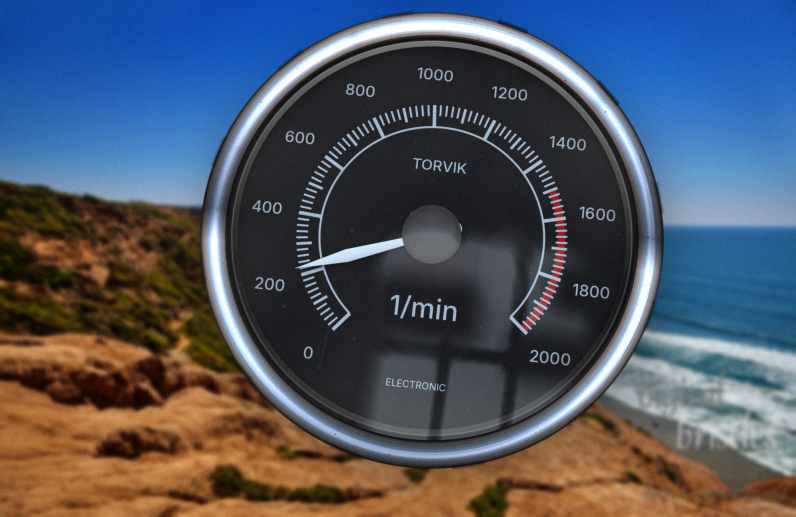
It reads **220** rpm
